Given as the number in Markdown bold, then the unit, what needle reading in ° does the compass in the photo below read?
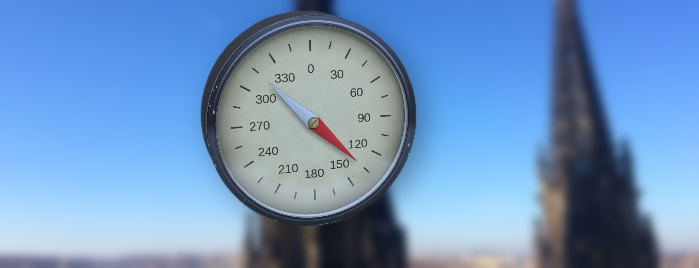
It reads **135** °
